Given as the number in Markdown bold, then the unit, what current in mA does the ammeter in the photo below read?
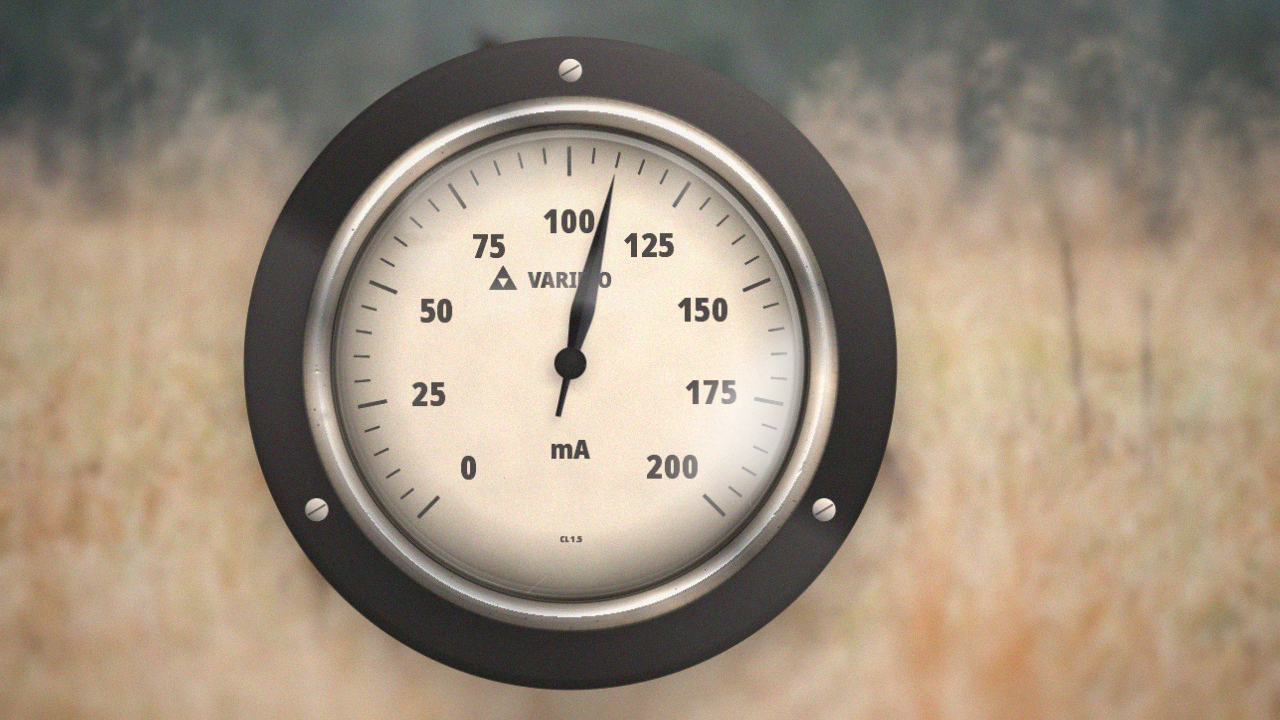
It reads **110** mA
